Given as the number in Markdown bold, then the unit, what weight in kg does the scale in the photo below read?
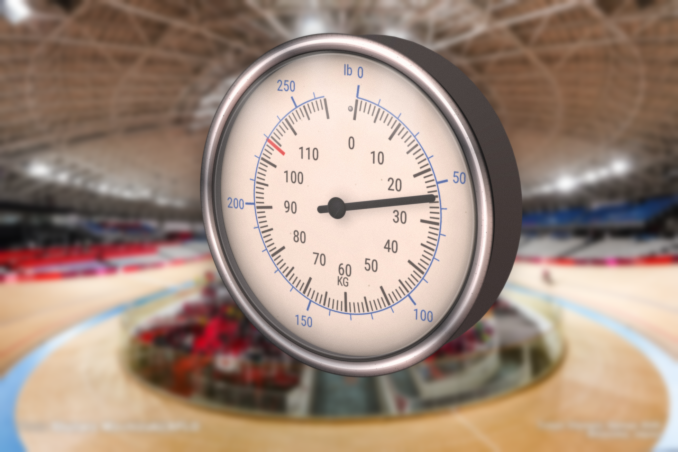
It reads **25** kg
